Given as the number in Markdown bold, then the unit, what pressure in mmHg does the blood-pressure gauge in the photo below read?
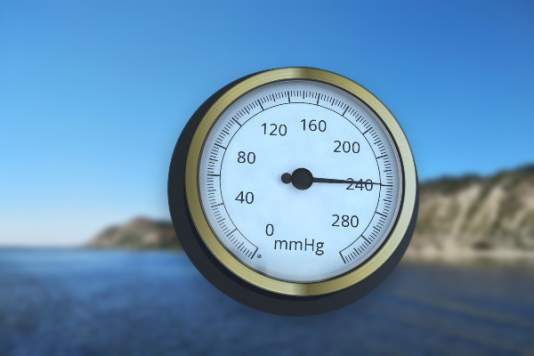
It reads **240** mmHg
